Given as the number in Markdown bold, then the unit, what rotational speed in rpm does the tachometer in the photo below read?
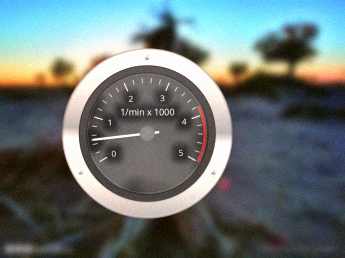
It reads **500** rpm
